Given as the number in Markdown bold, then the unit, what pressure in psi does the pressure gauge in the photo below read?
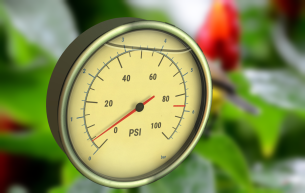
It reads **5** psi
